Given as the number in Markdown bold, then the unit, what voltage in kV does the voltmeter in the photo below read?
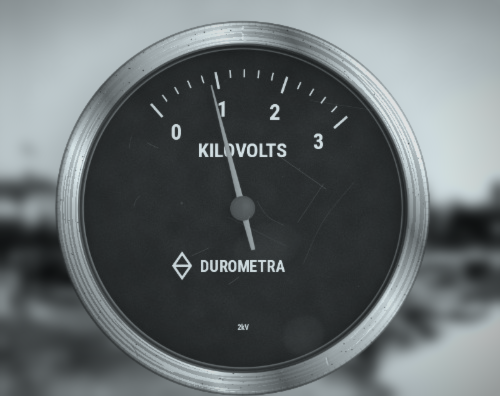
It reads **0.9** kV
